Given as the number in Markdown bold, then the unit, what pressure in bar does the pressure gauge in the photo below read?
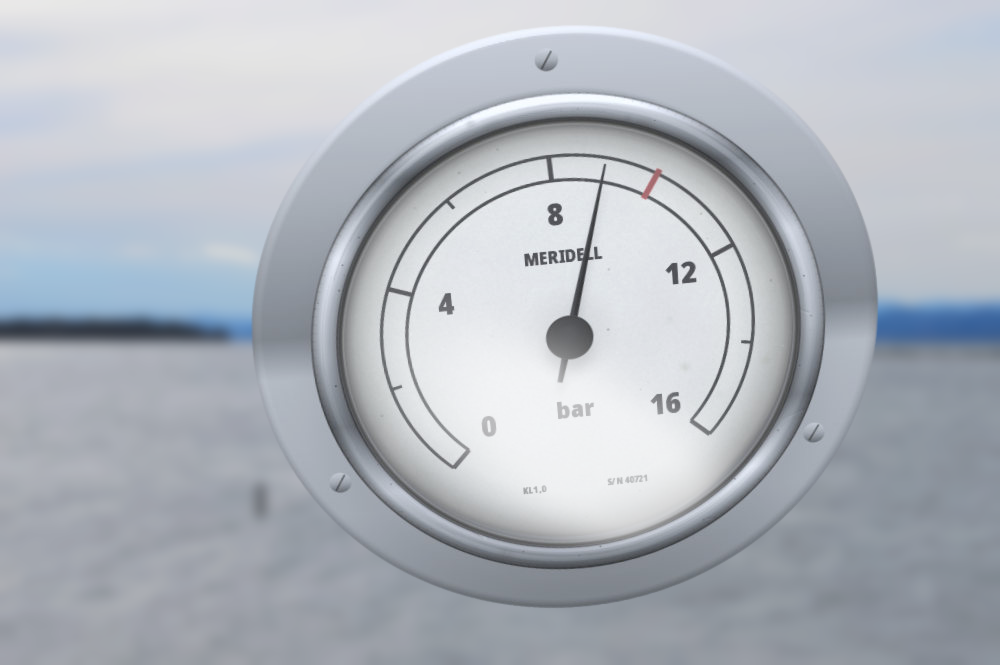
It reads **9** bar
